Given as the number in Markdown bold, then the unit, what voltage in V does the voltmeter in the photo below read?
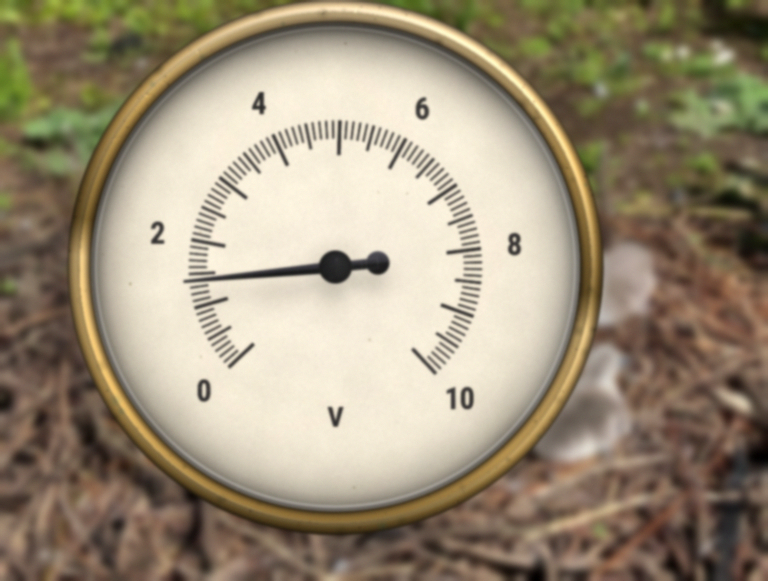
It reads **1.4** V
